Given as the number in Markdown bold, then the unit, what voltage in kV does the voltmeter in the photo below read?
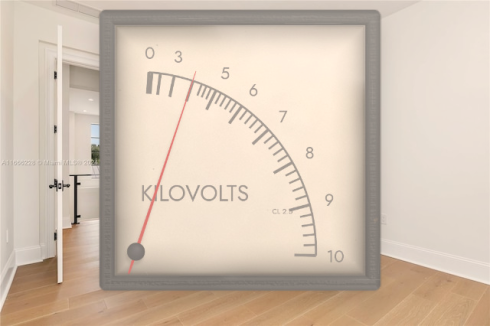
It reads **4** kV
